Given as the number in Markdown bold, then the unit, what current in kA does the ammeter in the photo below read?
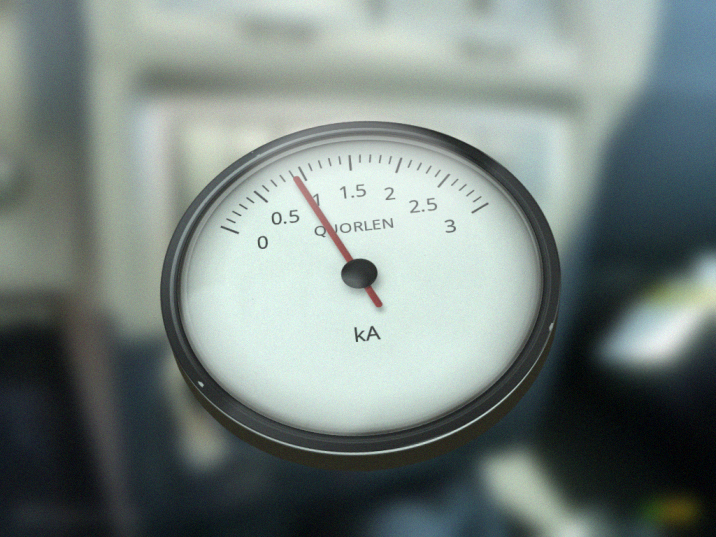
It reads **0.9** kA
